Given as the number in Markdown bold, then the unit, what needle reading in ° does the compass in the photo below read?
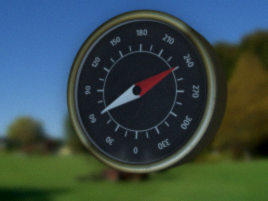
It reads **240** °
